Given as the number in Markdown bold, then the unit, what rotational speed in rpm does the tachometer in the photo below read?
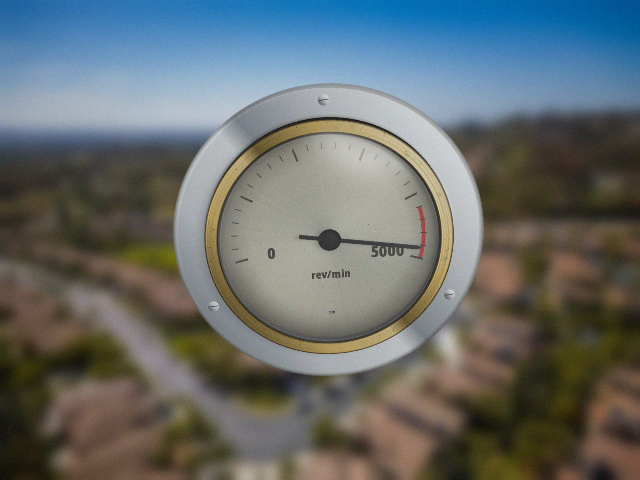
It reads **4800** rpm
